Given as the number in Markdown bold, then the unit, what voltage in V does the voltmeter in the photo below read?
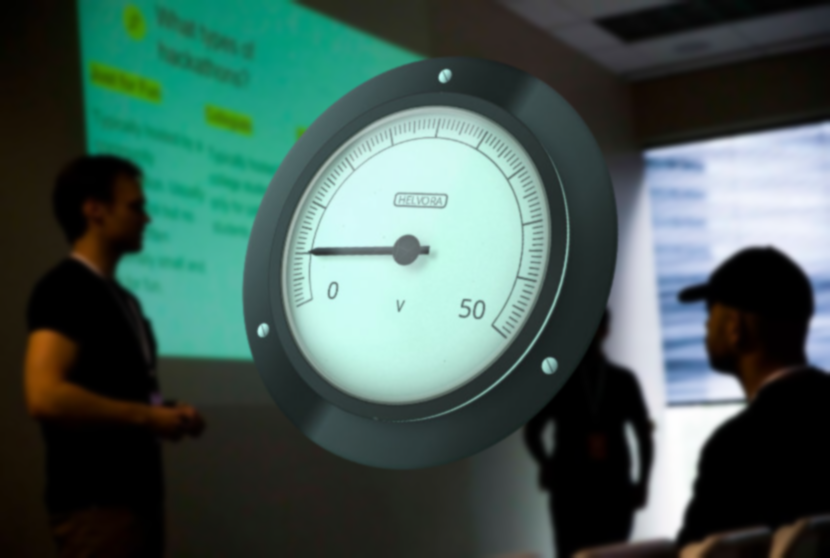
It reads **5** V
